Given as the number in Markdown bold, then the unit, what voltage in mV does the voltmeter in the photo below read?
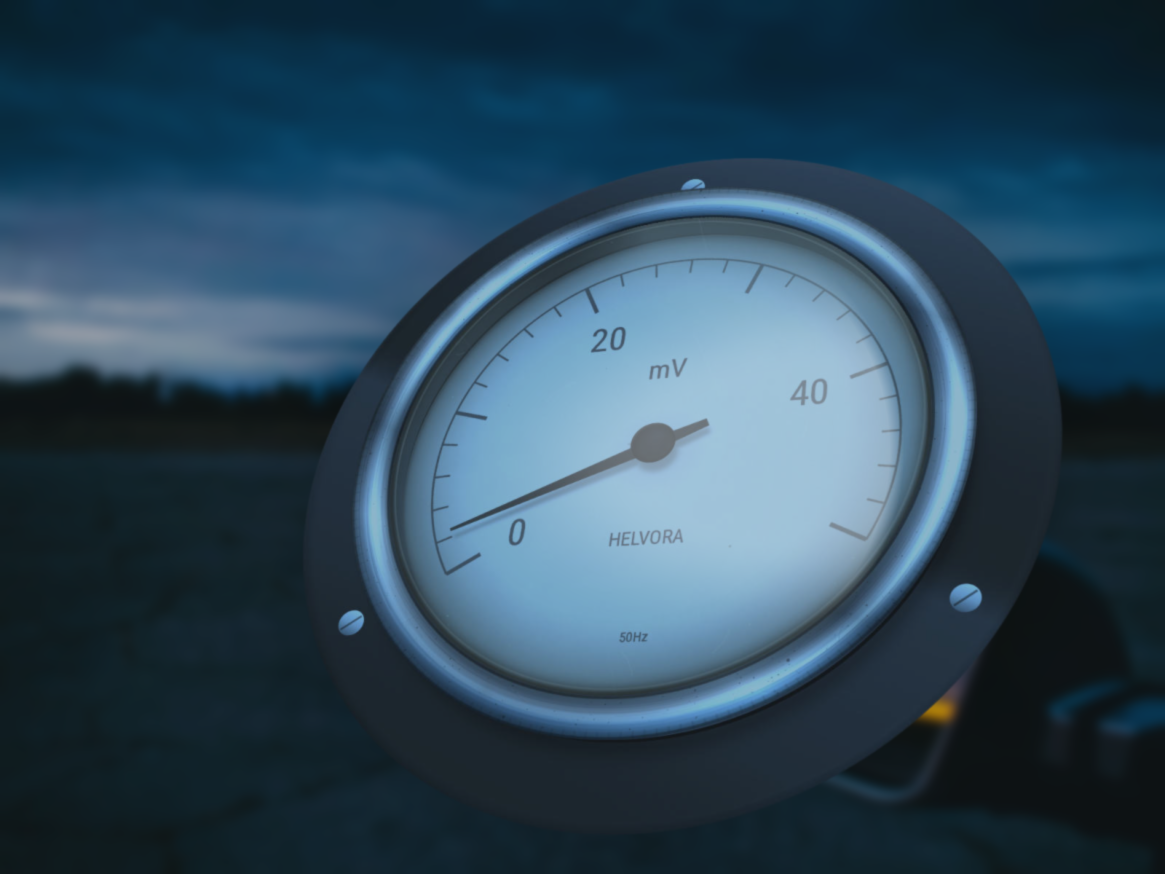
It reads **2** mV
